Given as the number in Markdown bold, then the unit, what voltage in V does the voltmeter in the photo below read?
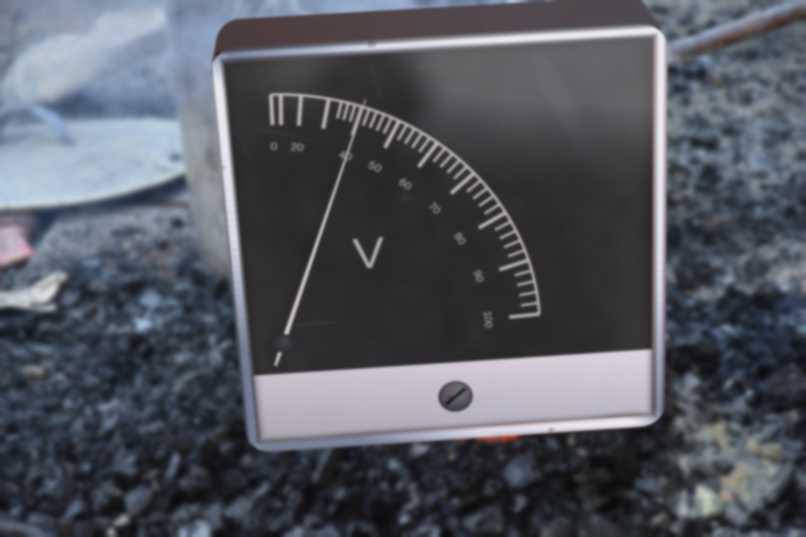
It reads **40** V
